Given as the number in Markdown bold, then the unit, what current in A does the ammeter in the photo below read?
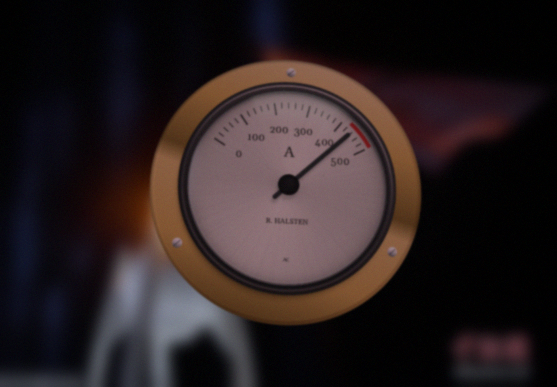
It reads **440** A
